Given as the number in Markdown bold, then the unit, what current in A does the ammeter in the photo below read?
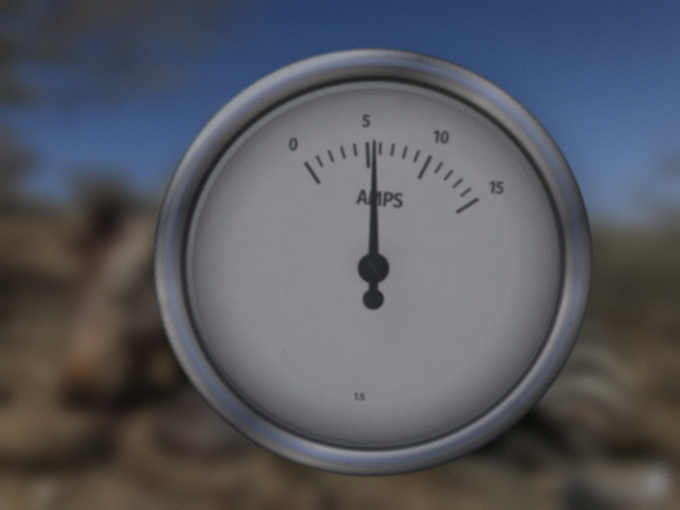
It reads **5.5** A
